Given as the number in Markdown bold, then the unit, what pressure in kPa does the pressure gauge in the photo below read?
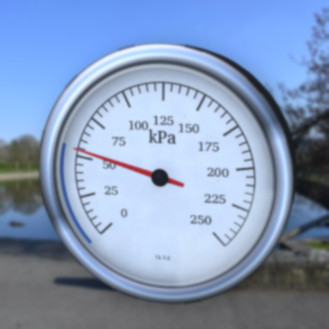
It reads **55** kPa
